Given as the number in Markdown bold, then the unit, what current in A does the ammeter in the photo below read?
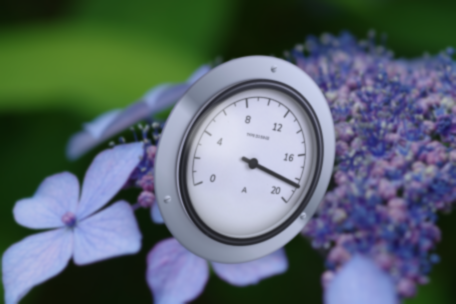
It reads **18.5** A
